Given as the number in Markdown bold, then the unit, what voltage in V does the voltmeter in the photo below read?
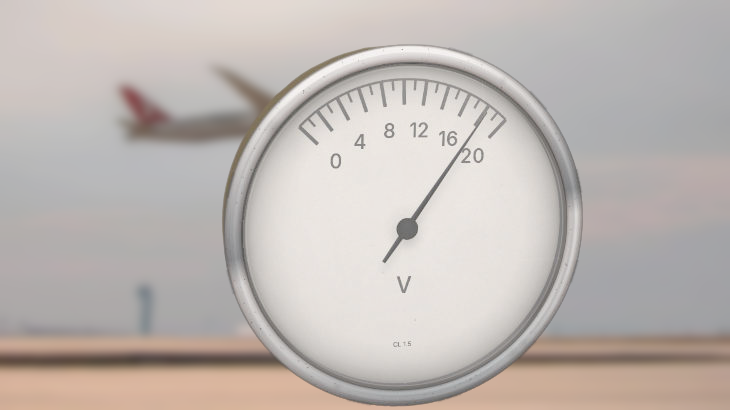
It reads **18** V
